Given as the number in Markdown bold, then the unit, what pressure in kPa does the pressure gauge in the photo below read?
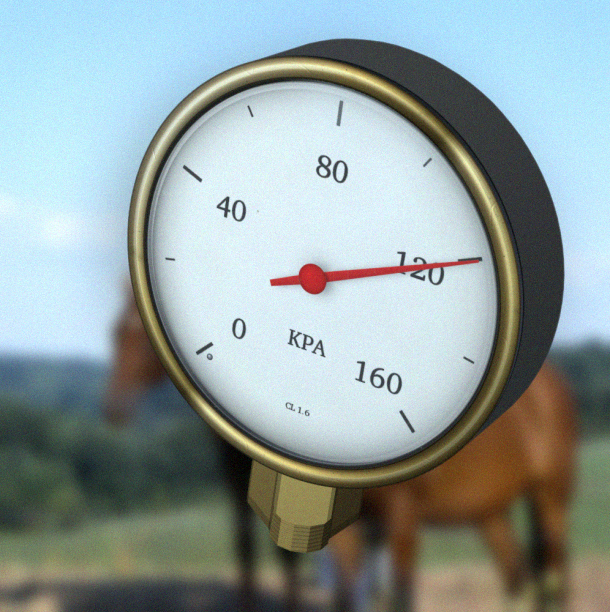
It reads **120** kPa
